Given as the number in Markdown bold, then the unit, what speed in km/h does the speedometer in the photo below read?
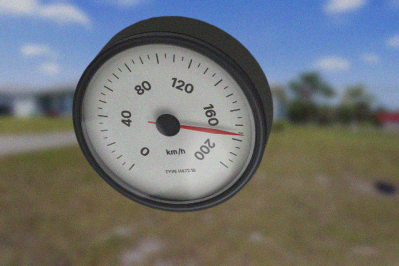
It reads **175** km/h
